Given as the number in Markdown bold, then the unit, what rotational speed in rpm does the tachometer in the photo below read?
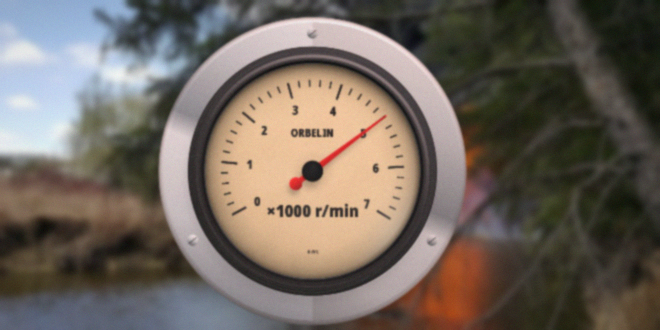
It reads **5000** rpm
